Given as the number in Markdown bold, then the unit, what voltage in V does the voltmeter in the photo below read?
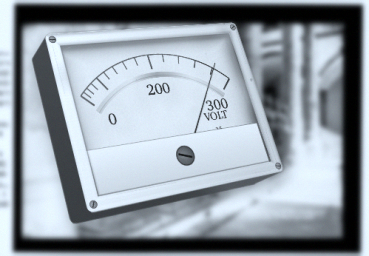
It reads **280** V
